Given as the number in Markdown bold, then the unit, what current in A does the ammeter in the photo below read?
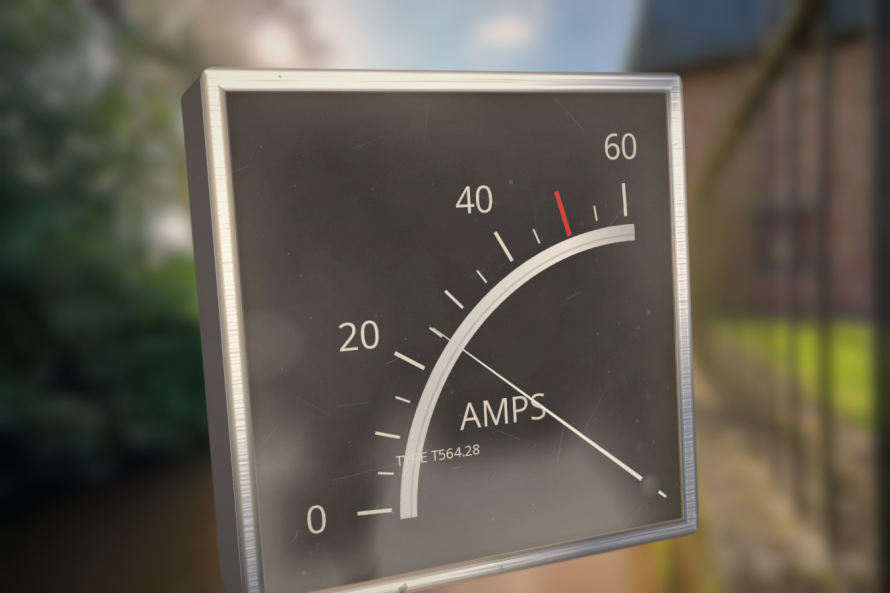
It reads **25** A
